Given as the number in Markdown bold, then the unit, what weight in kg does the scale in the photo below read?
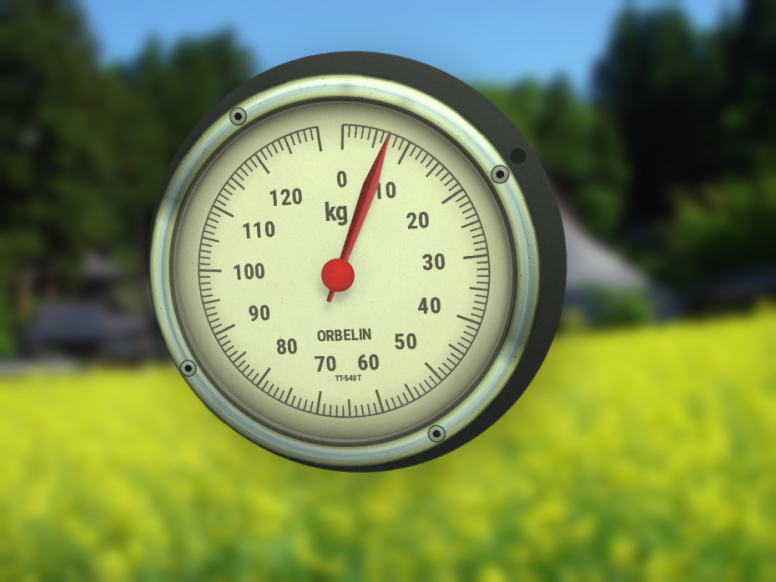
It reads **7** kg
